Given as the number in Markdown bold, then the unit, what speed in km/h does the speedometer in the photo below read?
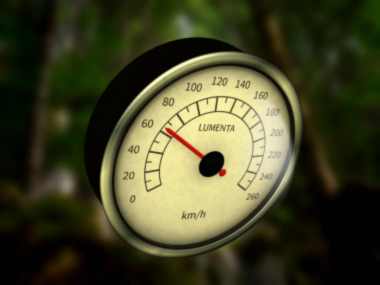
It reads **65** km/h
